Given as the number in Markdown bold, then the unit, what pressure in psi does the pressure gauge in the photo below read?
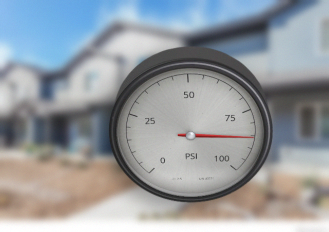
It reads **85** psi
